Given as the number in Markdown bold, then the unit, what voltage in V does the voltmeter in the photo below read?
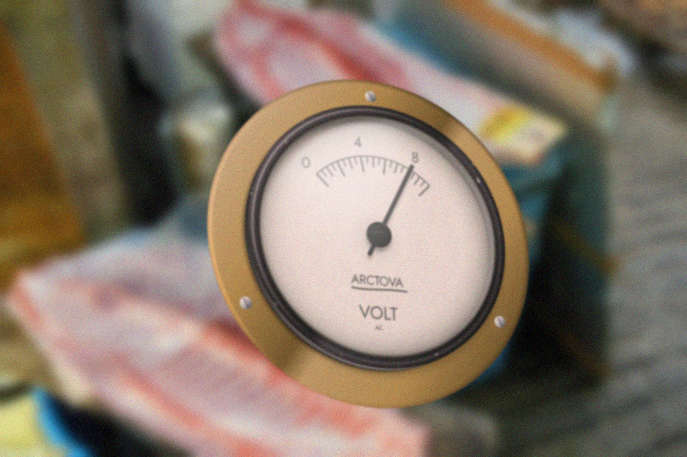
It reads **8** V
